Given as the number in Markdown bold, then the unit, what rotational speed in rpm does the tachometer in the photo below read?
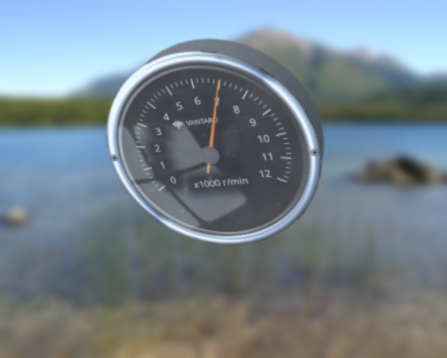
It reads **7000** rpm
